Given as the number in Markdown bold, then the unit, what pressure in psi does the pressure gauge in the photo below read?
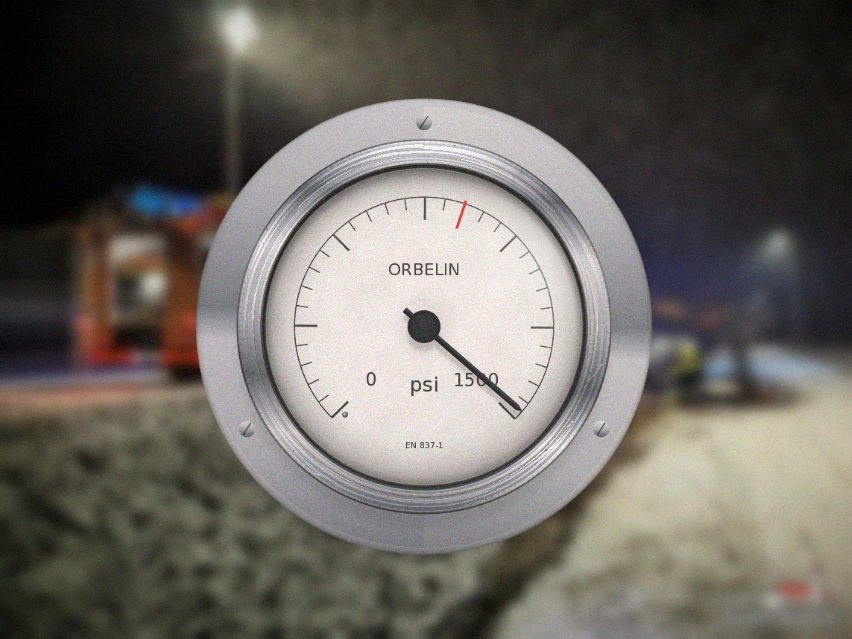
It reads **1475** psi
